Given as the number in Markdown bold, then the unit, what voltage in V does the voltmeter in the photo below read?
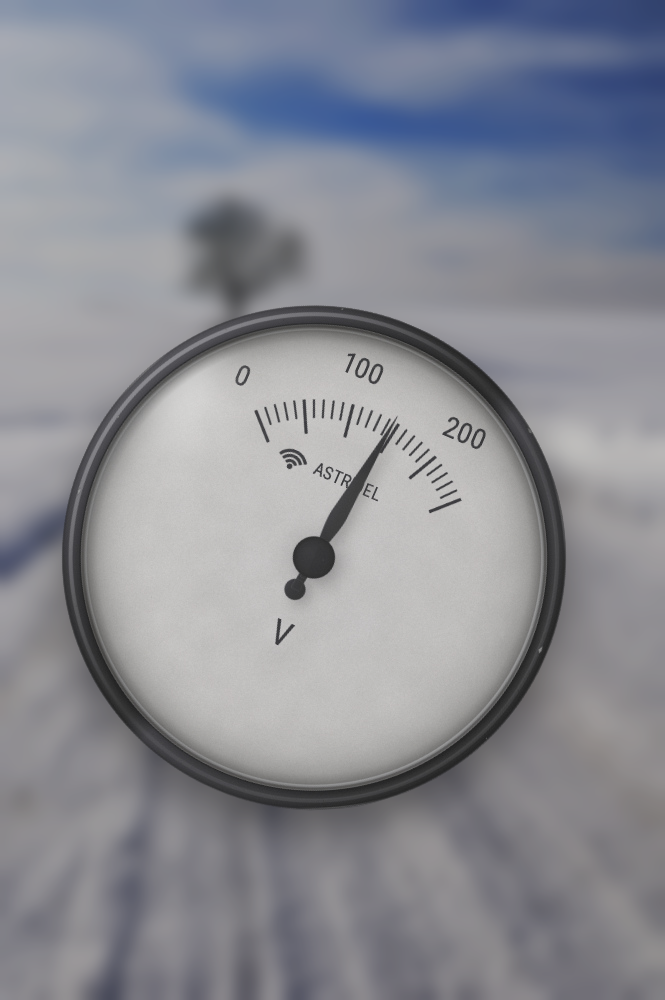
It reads **145** V
